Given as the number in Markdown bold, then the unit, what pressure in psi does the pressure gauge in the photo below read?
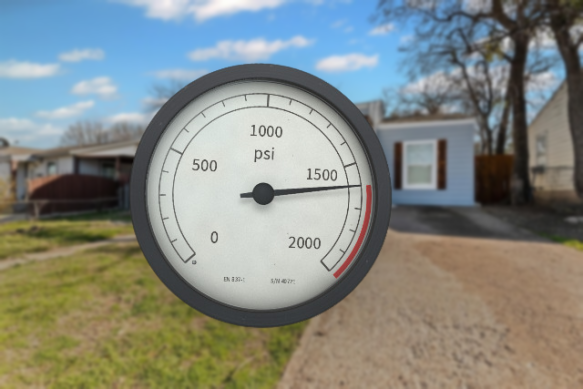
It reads **1600** psi
